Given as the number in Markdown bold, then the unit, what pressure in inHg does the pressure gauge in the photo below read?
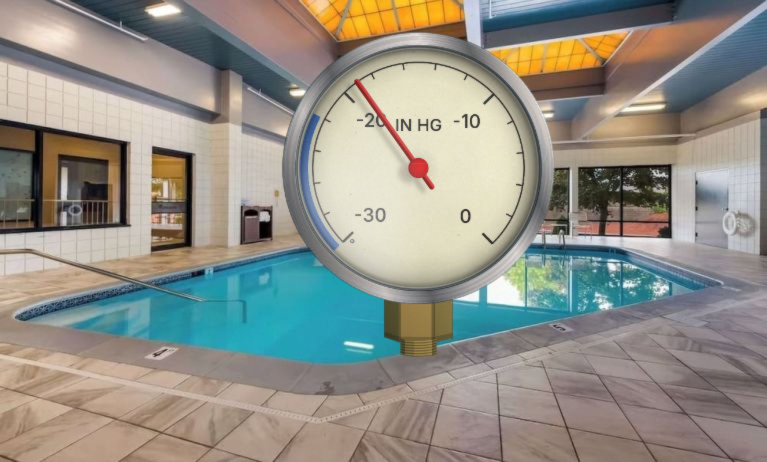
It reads **-19** inHg
